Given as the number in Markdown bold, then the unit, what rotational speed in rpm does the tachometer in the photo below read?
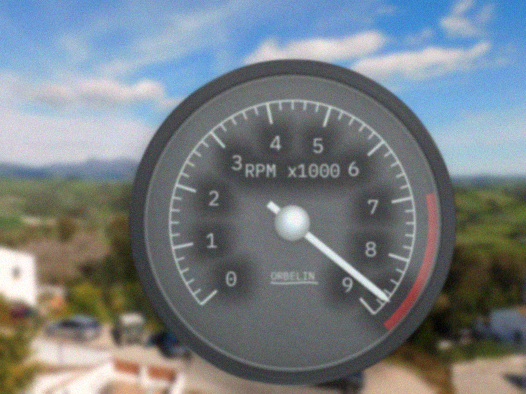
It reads **8700** rpm
